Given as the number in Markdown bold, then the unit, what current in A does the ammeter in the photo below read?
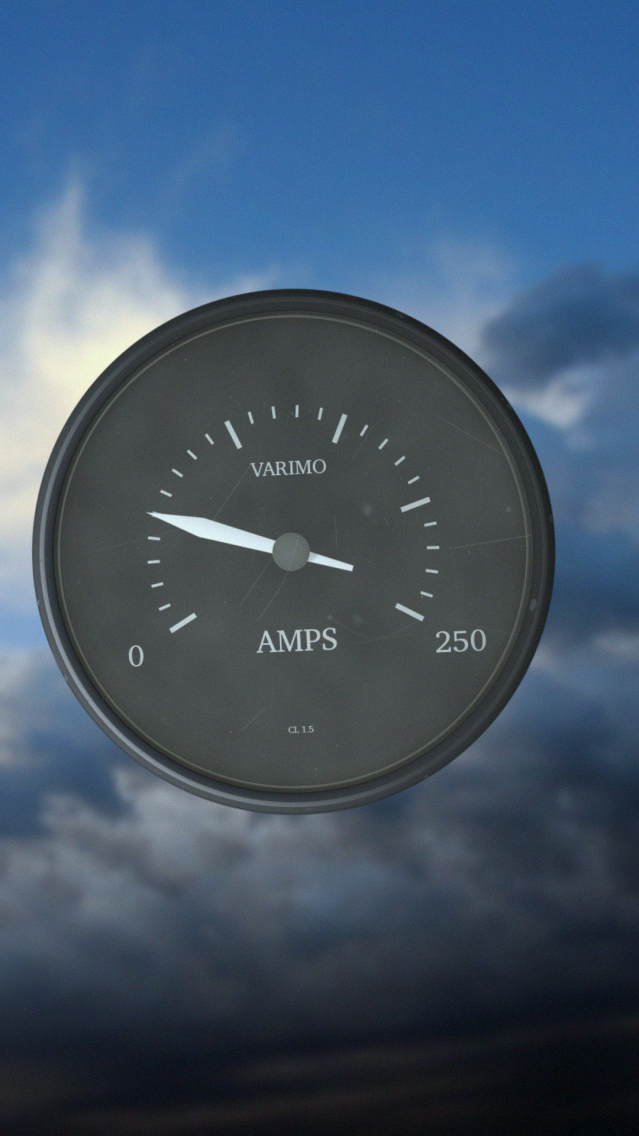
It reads **50** A
